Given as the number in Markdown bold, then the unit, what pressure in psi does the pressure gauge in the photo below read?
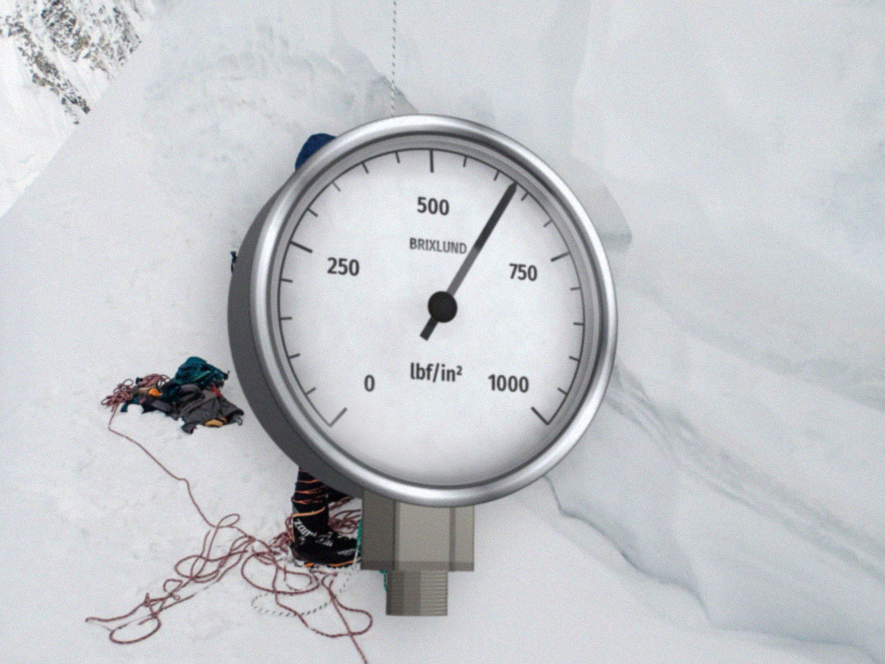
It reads **625** psi
